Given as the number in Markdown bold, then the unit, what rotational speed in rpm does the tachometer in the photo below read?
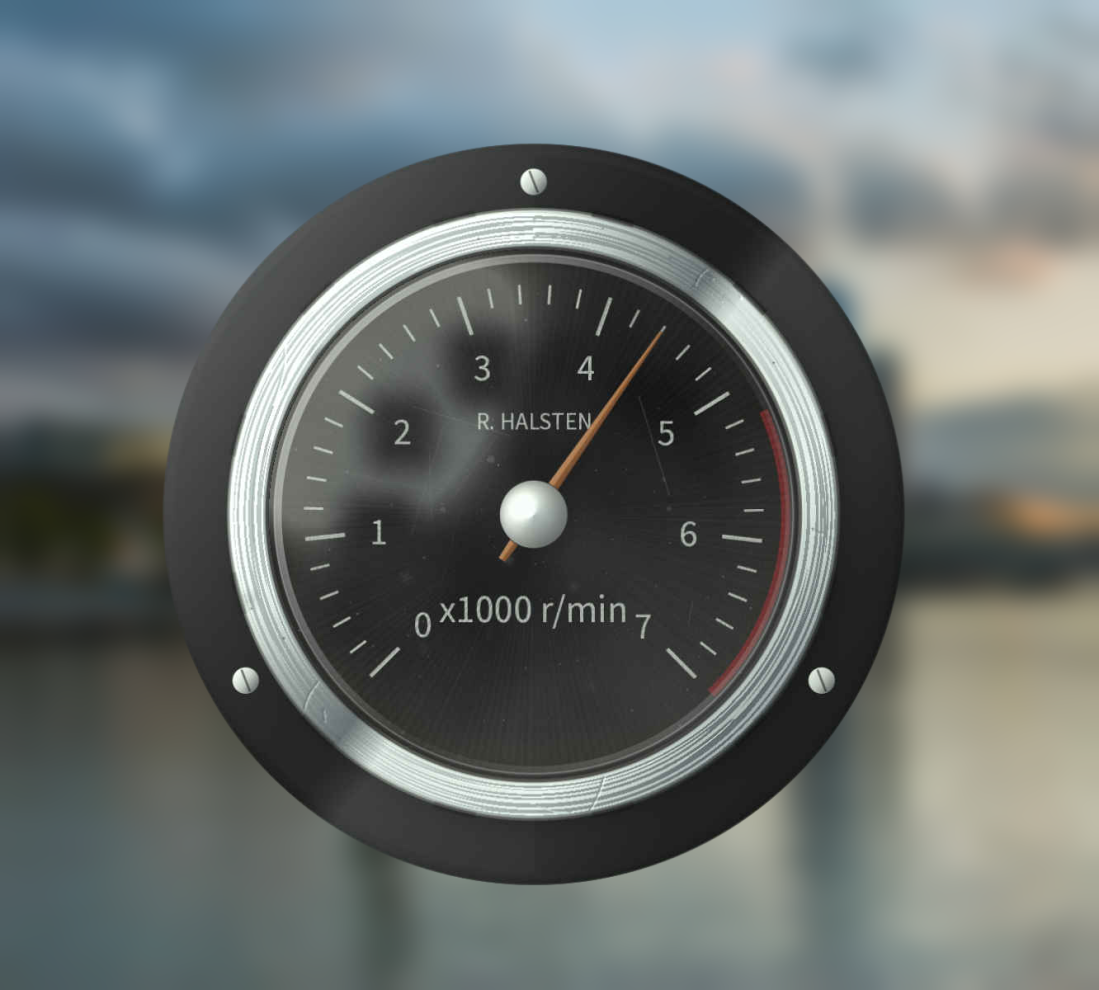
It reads **4400** rpm
